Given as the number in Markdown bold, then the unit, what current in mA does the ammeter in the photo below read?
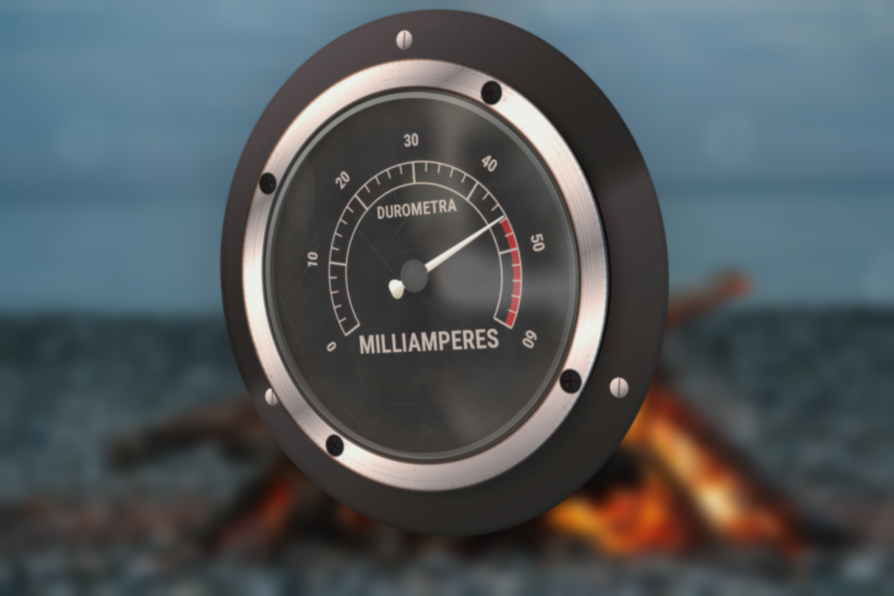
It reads **46** mA
